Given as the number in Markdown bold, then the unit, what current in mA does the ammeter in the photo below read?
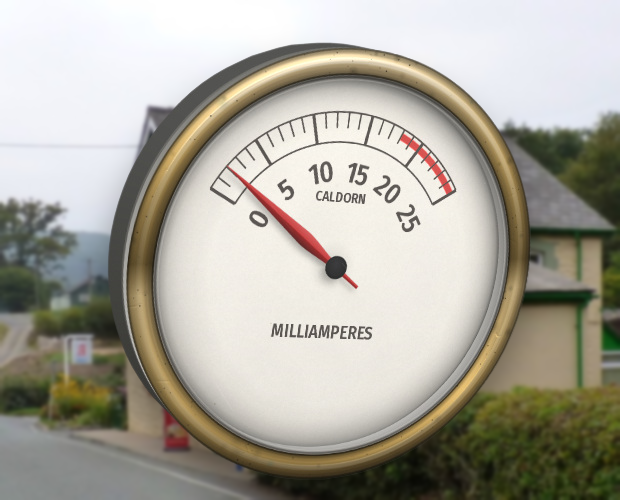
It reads **2** mA
